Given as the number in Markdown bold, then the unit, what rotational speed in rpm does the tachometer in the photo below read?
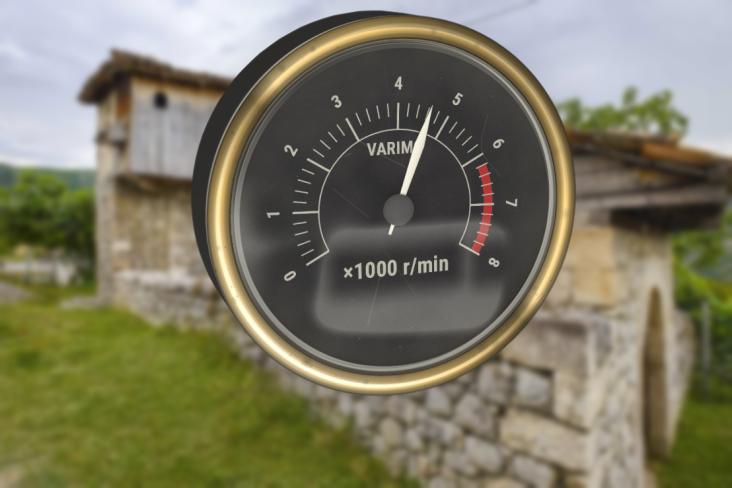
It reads **4600** rpm
